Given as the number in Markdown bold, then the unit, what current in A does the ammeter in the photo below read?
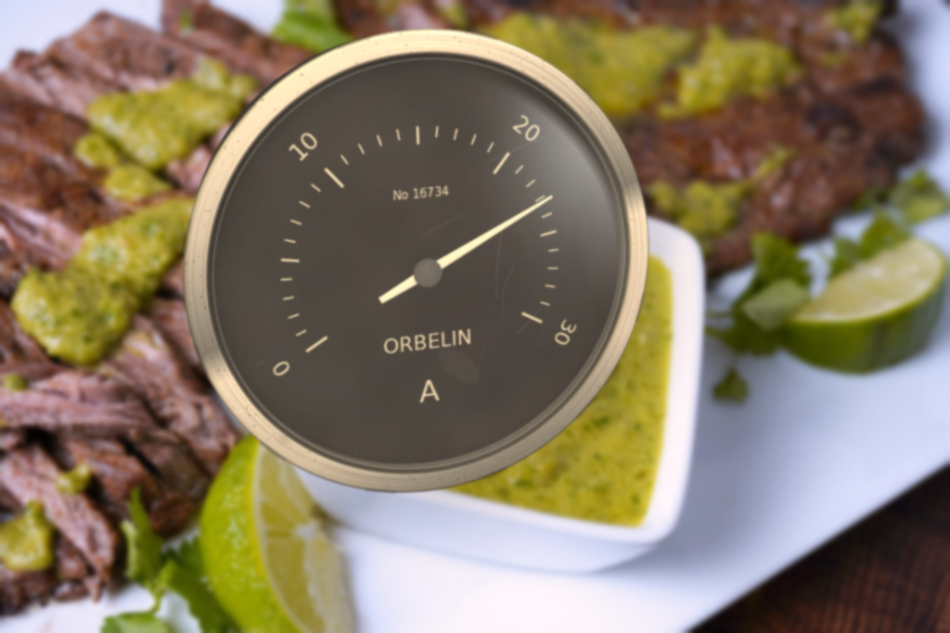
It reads **23** A
